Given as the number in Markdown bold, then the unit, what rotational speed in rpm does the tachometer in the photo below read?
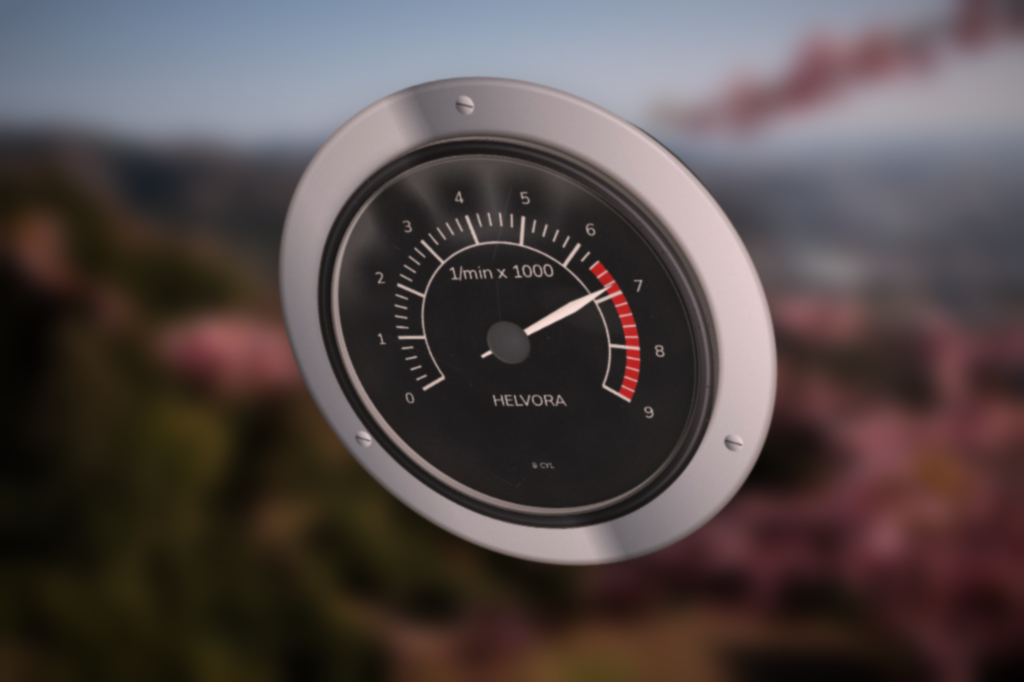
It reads **6800** rpm
